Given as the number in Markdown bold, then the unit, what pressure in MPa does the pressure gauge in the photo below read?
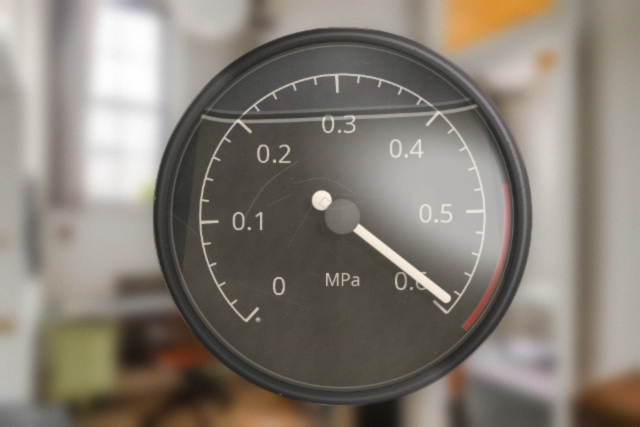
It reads **0.59** MPa
